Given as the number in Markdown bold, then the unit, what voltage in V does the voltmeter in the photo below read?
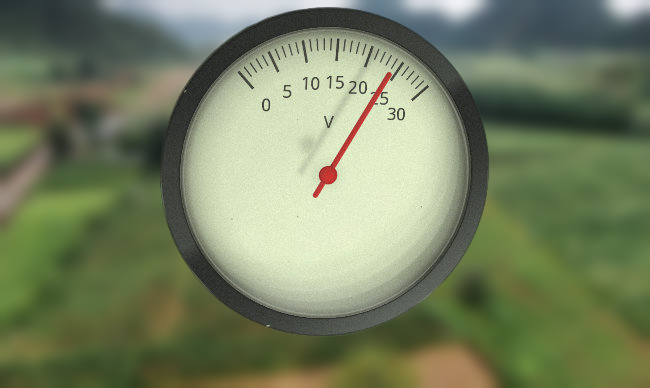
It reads **24** V
